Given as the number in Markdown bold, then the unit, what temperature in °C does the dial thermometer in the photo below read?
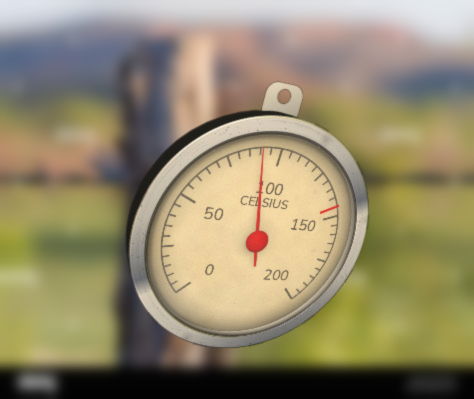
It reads **90** °C
